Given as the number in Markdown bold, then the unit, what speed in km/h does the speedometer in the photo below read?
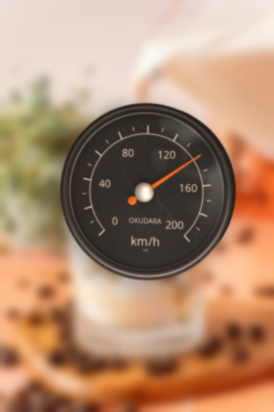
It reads **140** km/h
